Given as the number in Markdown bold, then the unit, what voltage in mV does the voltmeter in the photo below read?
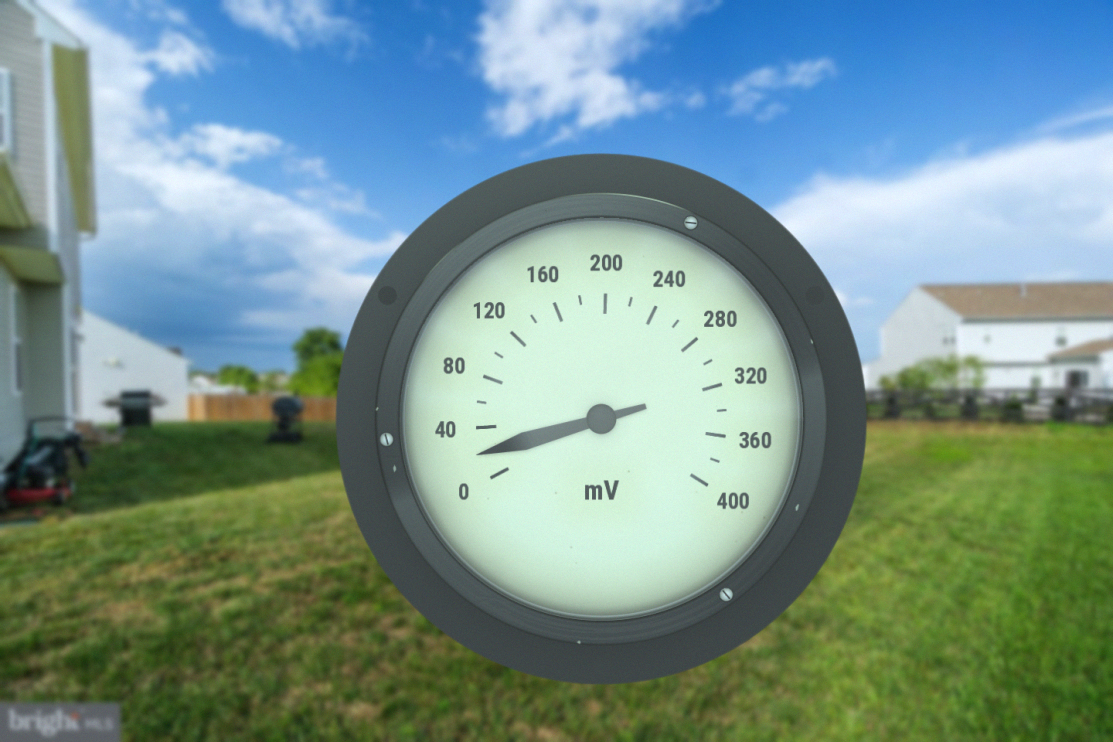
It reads **20** mV
